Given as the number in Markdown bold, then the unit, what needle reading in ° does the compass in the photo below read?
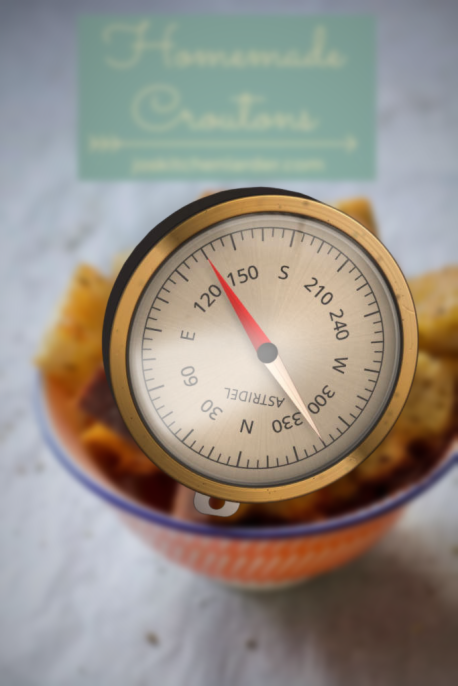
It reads **135** °
